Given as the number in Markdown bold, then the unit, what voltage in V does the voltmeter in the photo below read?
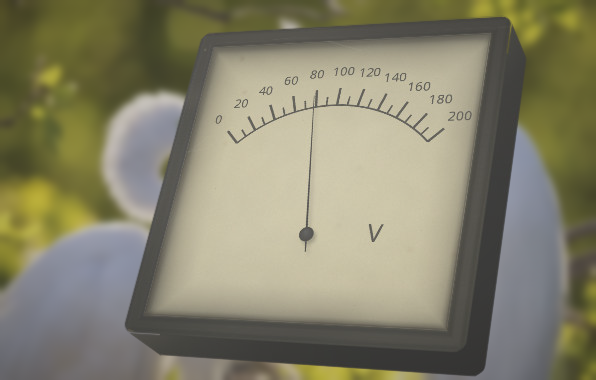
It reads **80** V
